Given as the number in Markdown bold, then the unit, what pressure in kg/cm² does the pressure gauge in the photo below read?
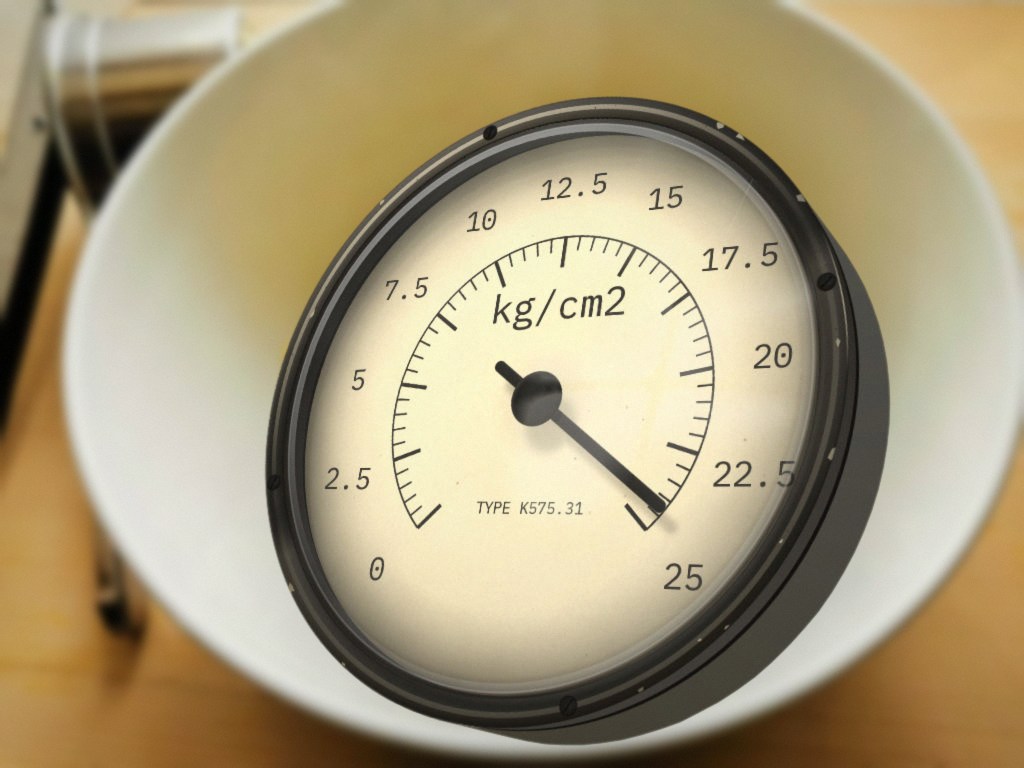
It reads **24.25** kg/cm²
